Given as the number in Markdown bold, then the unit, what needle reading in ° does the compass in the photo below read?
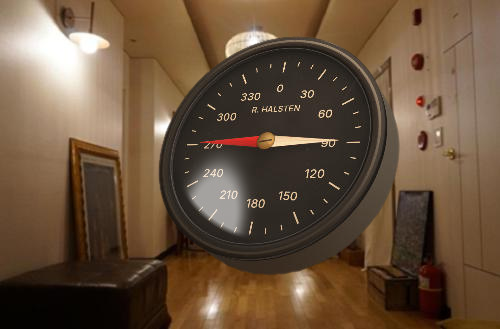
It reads **270** °
